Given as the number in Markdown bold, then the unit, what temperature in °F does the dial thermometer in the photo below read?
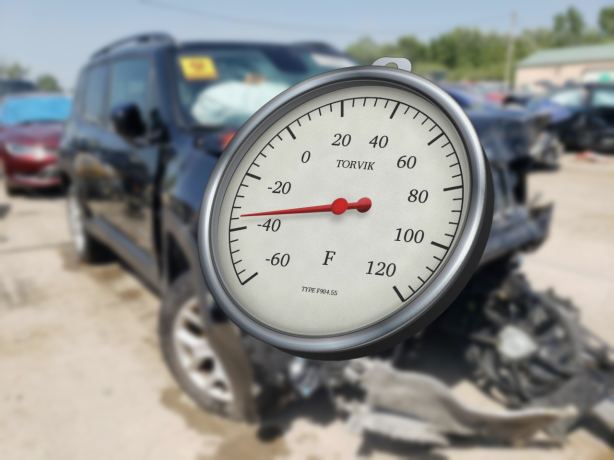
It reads **-36** °F
